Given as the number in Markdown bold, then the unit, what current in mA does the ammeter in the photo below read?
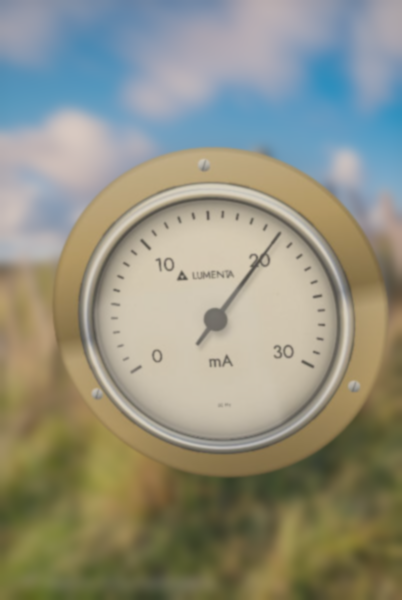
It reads **20** mA
